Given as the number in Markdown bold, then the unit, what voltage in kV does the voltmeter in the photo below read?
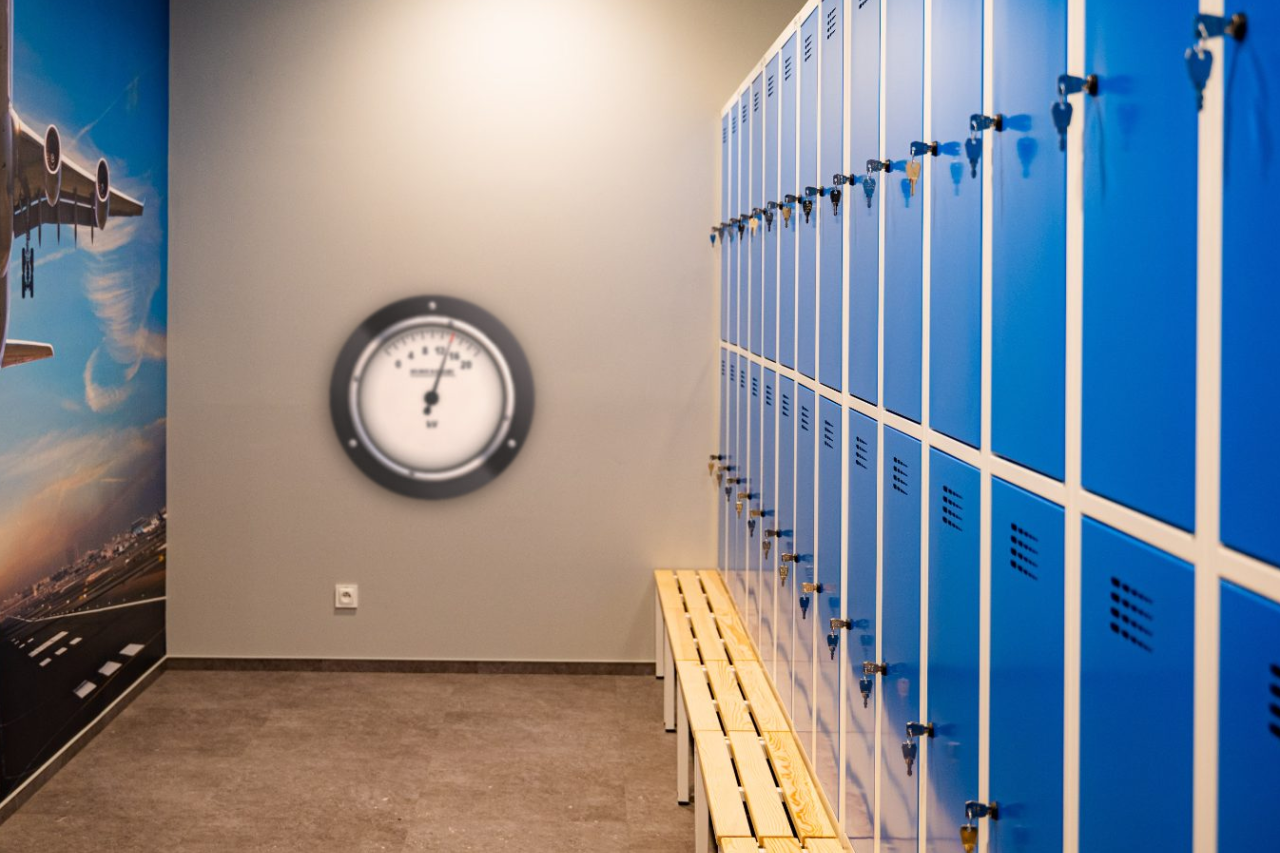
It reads **14** kV
